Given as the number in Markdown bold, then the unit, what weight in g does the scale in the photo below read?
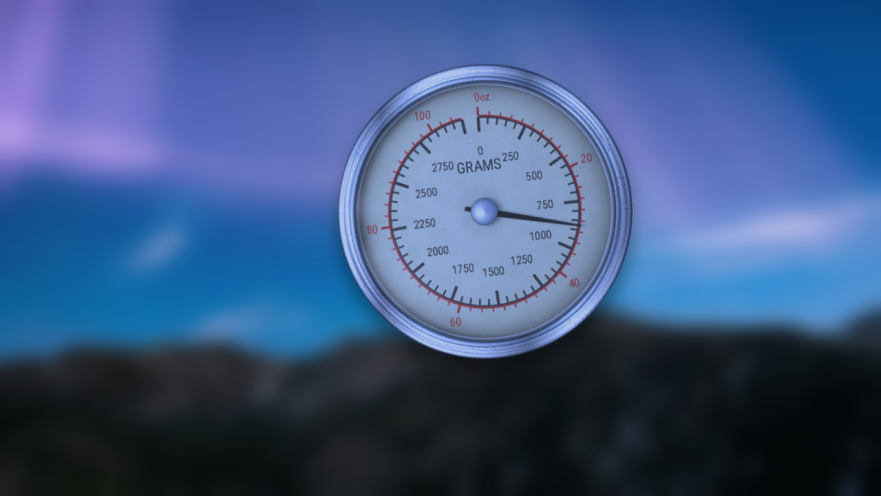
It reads **875** g
